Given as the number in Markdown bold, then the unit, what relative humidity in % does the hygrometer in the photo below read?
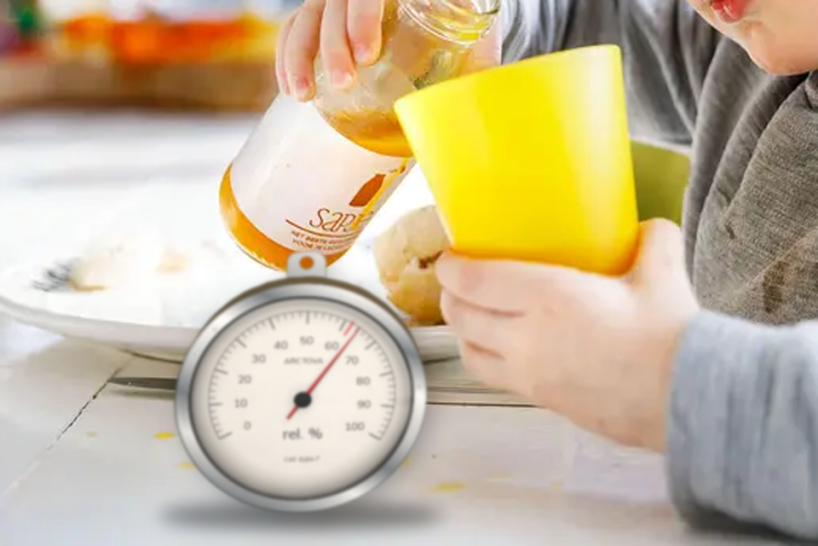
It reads **64** %
